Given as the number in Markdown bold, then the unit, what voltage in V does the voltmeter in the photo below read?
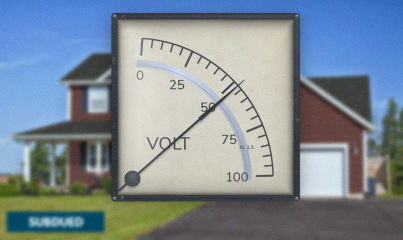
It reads **52.5** V
